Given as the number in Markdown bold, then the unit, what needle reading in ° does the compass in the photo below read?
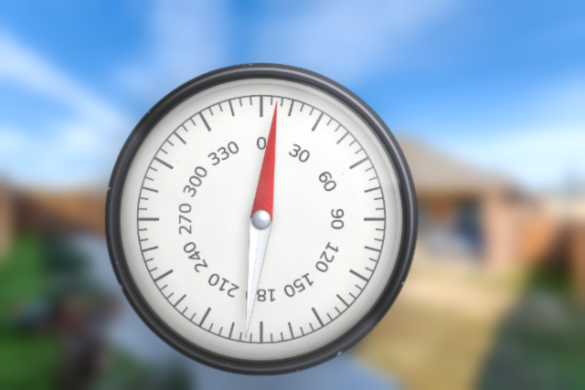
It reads **7.5** °
